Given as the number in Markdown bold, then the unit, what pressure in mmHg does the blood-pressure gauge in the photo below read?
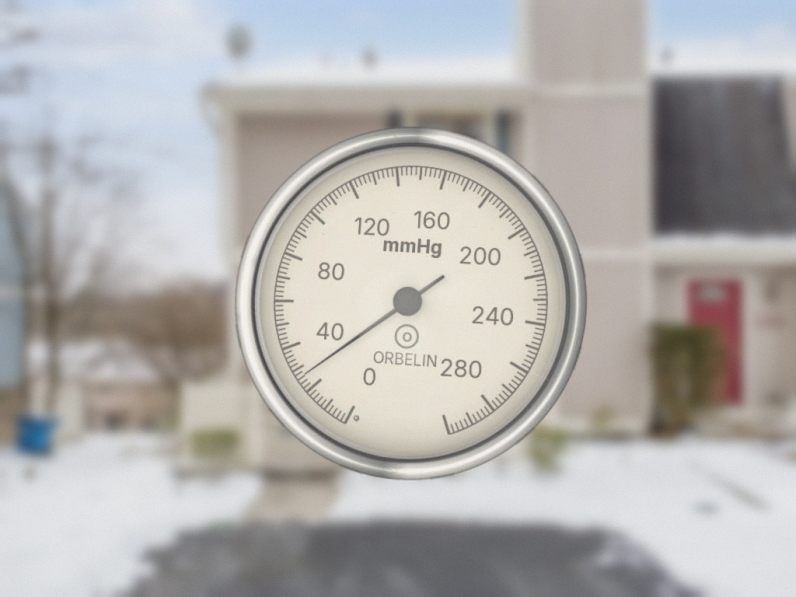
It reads **26** mmHg
